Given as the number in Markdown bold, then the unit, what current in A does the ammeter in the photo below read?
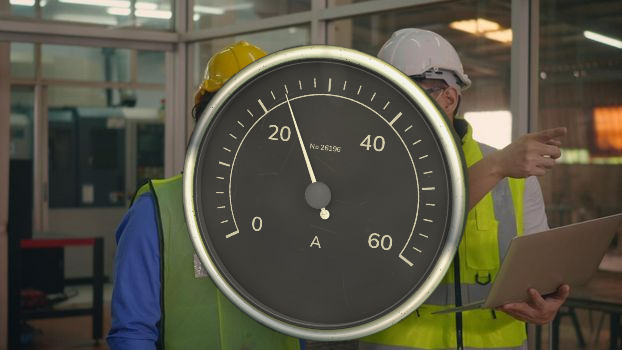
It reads **24** A
